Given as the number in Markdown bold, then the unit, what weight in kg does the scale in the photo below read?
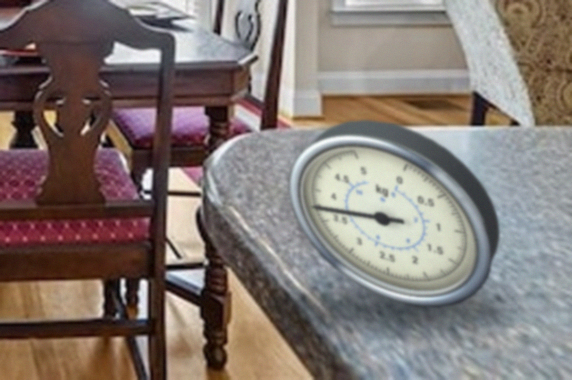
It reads **3.75** kg
